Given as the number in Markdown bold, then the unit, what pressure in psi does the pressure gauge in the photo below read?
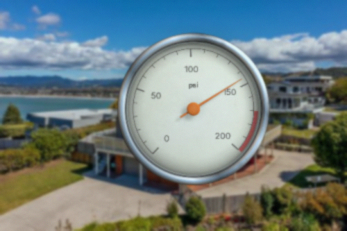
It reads **145** psi
